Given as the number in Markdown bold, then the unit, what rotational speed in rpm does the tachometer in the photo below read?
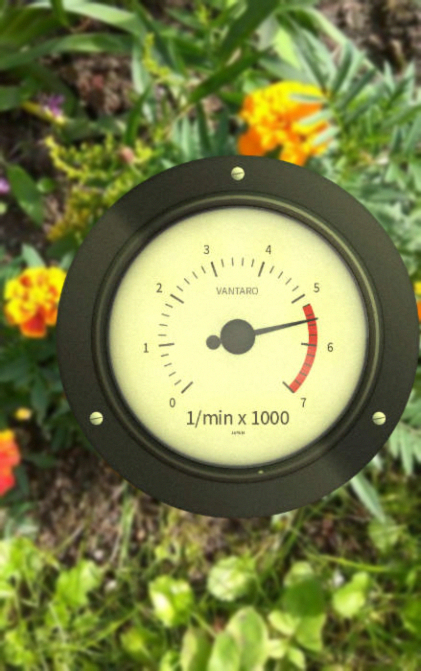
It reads **5500** rpm
